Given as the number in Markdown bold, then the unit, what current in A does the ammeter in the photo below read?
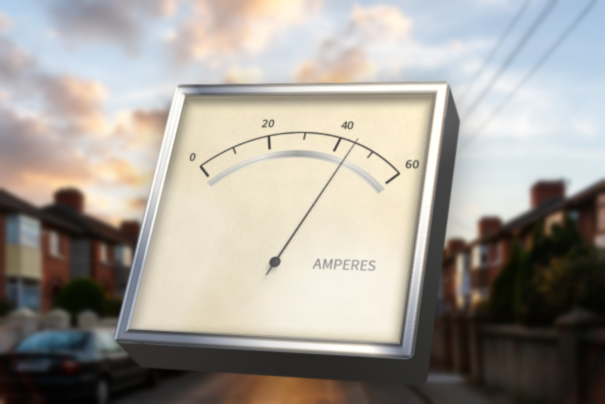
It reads **45** A
